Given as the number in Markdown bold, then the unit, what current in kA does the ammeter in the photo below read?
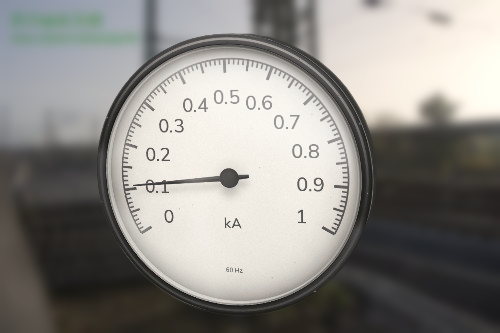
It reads **0.11** kA
